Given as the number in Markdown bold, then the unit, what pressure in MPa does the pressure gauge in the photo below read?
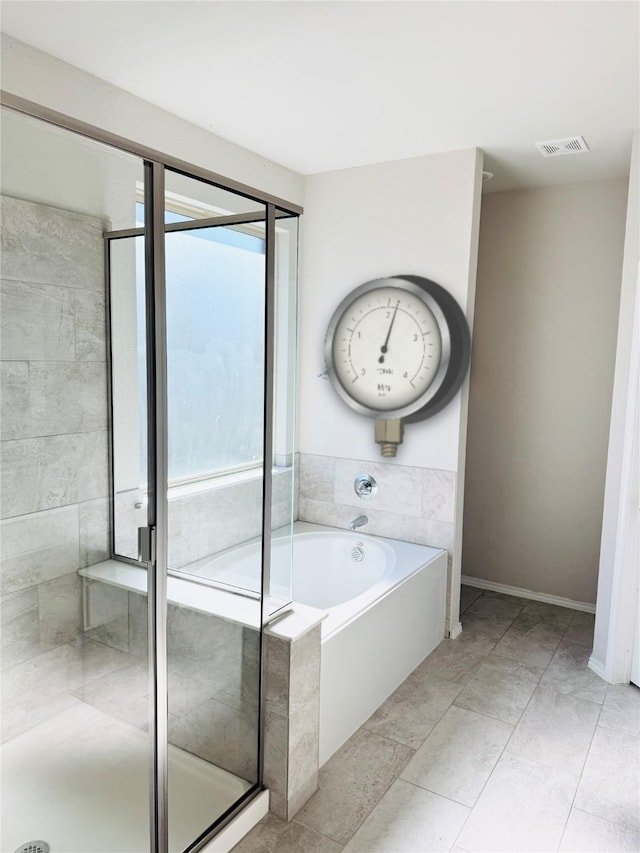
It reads **2.2** MPa
